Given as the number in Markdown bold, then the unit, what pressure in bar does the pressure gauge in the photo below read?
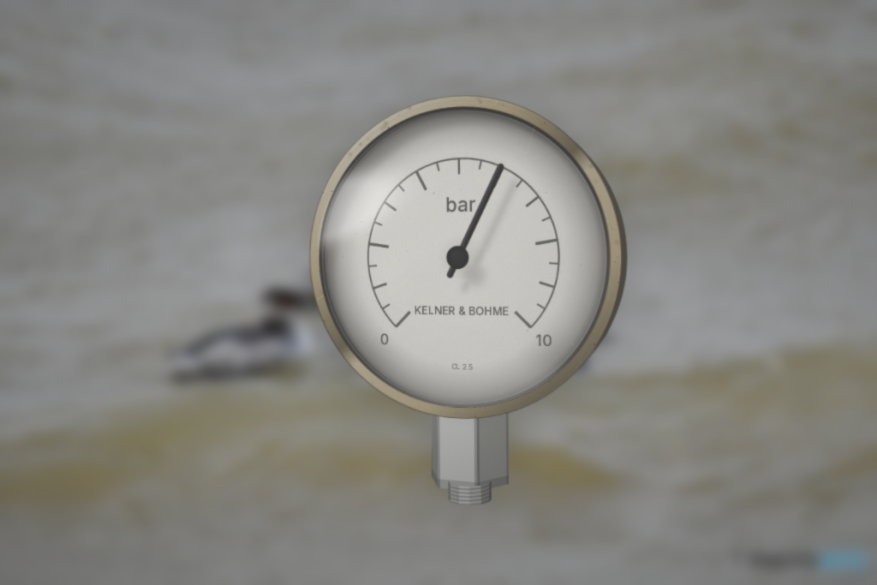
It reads **6** bar
